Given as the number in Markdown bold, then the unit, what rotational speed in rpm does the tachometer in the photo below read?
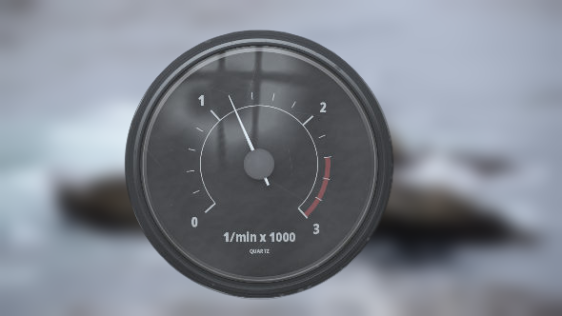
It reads **1200** rpm
